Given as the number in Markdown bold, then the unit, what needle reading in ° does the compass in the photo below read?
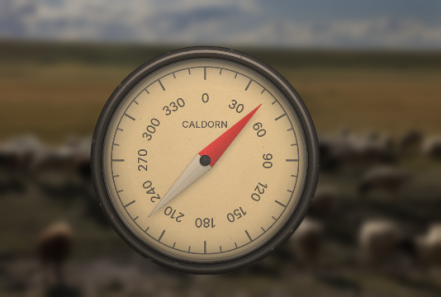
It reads **45** °
